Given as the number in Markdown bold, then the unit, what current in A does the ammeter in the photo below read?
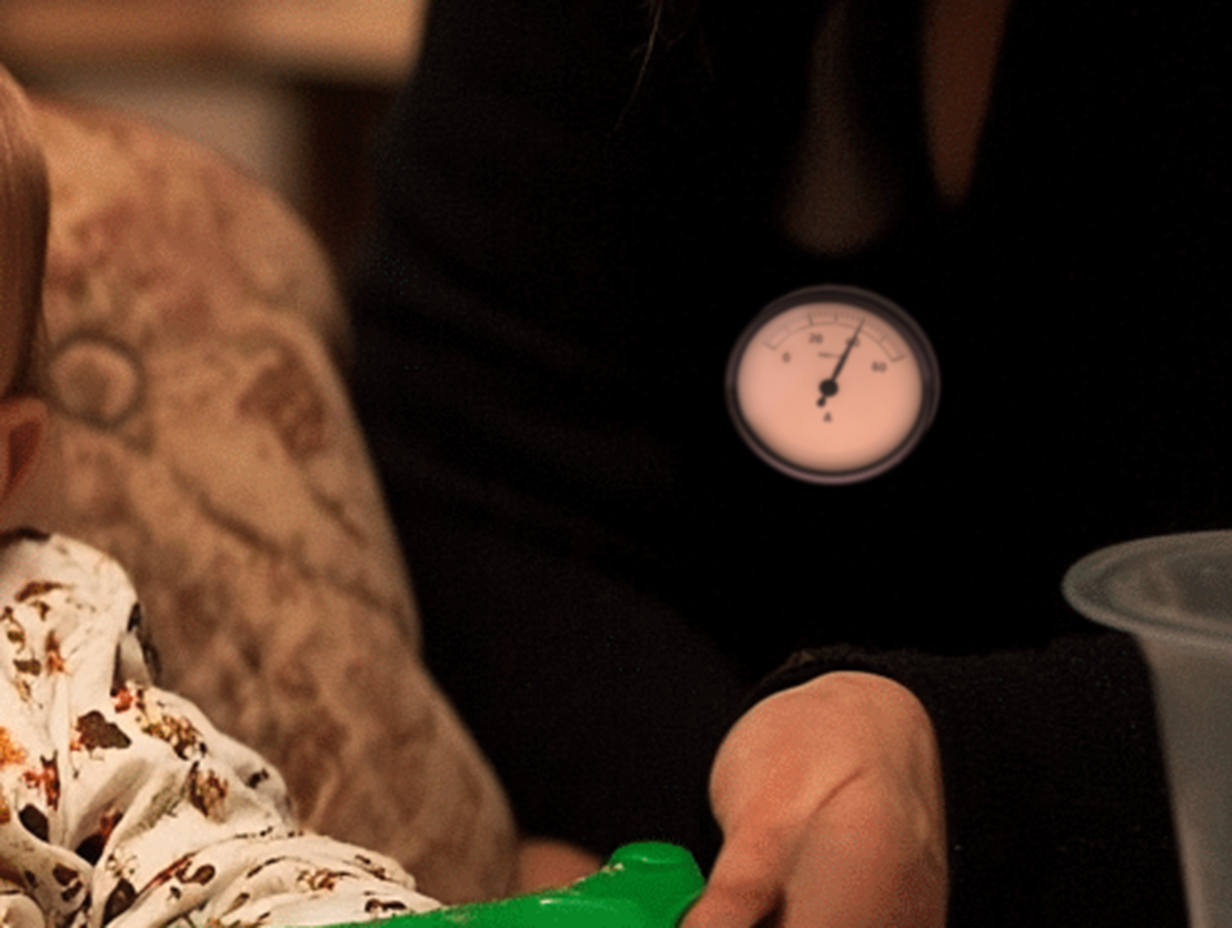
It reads **40** A
